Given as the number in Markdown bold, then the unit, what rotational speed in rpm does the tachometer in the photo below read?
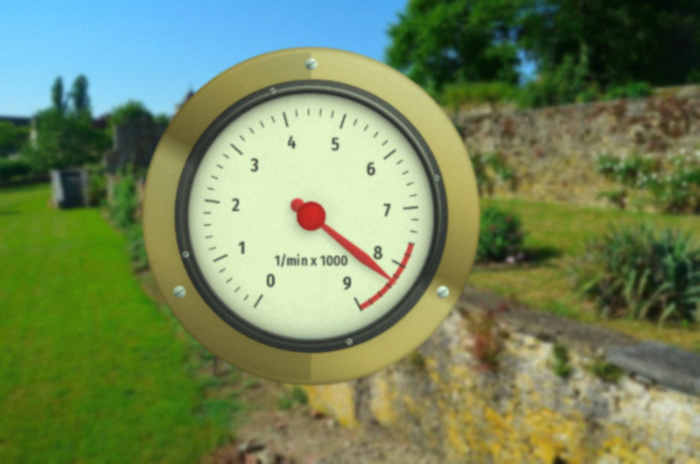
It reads **8300** rpm
